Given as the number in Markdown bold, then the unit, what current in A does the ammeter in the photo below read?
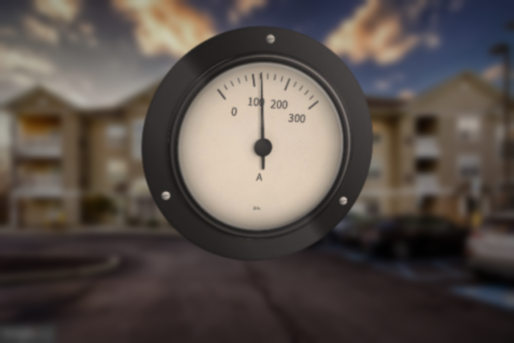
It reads **120** A
